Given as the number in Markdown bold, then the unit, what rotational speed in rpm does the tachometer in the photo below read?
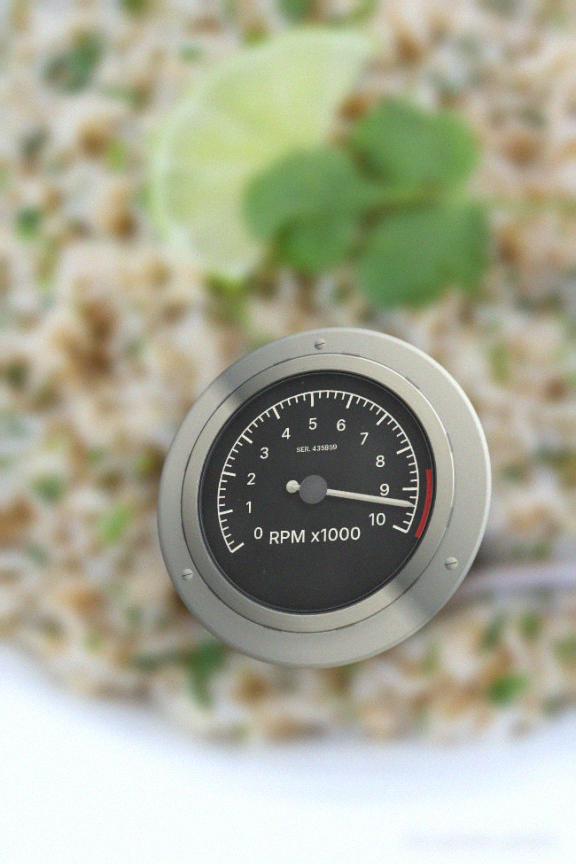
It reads **9400** rpm
